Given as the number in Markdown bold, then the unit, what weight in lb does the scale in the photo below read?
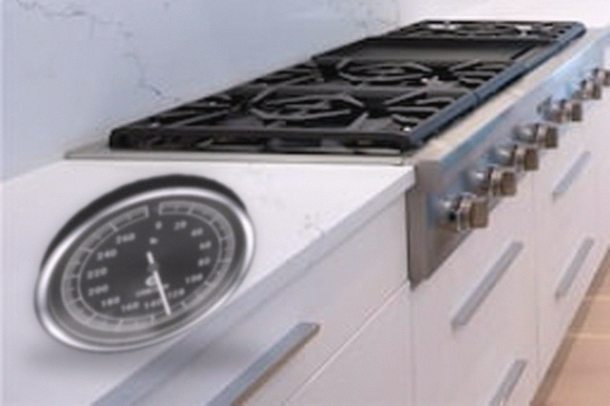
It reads **130** lb
